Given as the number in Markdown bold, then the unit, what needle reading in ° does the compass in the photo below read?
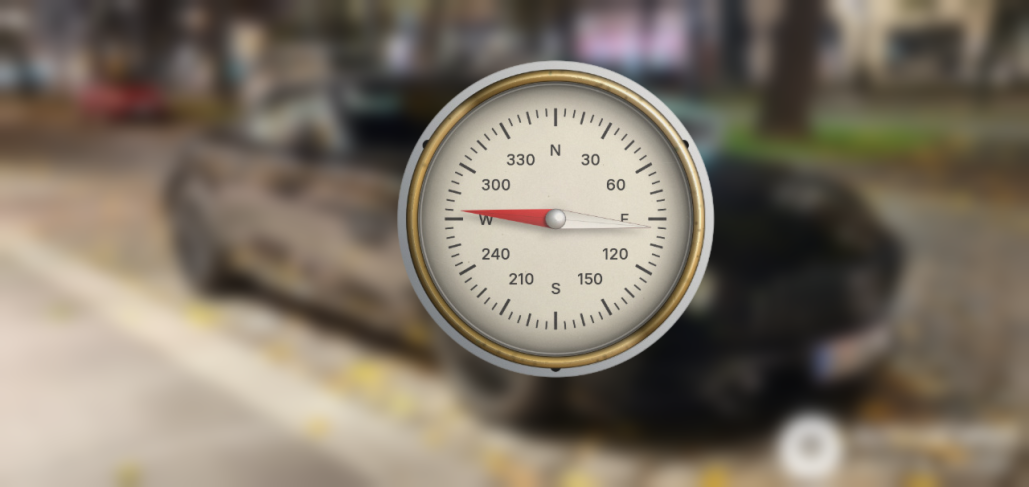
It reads **275** °
